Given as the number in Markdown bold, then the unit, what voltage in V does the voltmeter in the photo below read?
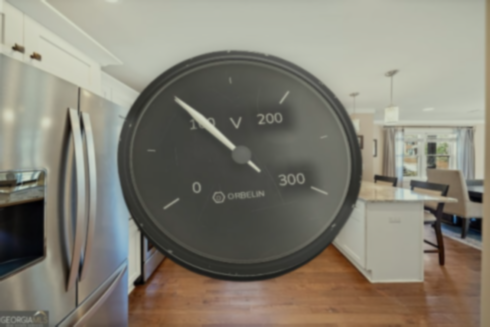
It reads **100** V
